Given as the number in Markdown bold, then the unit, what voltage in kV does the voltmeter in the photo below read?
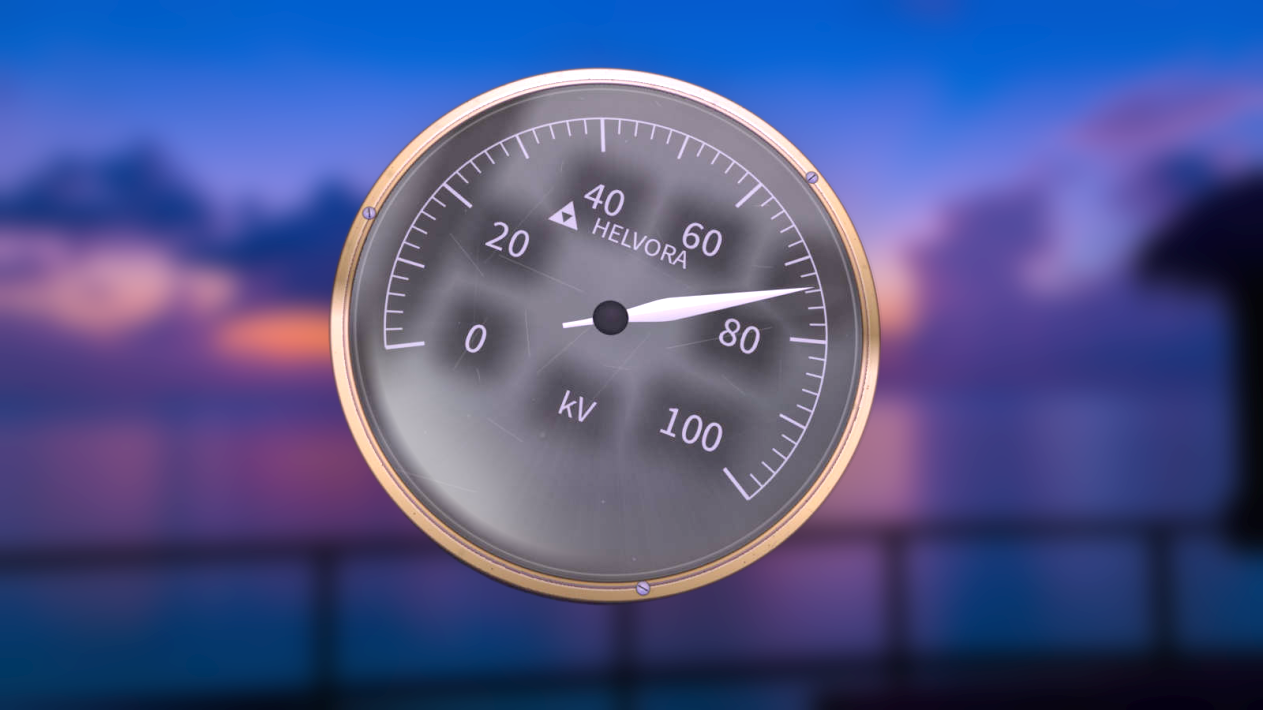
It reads **74** kV
